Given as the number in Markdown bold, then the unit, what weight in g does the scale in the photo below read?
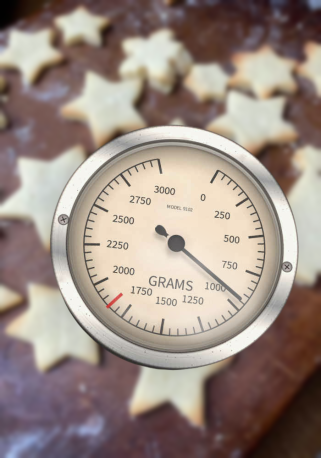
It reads **950** g
